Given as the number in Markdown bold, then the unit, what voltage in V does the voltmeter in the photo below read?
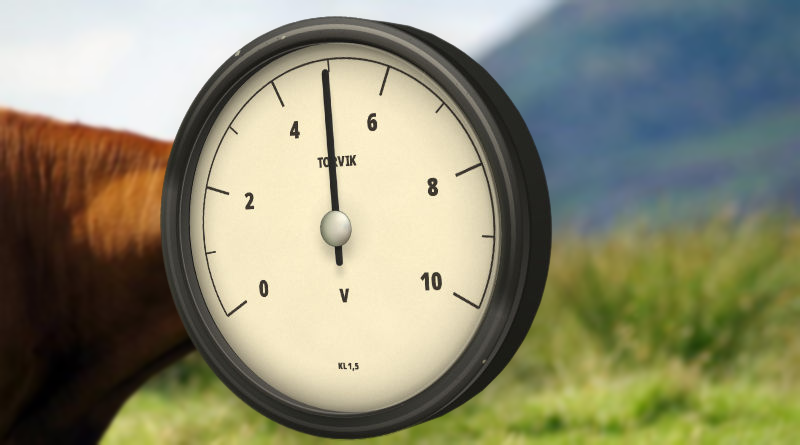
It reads **5** V
